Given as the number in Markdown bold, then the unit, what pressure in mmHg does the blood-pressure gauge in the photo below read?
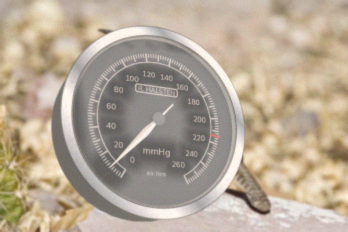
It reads **10** mmHg
